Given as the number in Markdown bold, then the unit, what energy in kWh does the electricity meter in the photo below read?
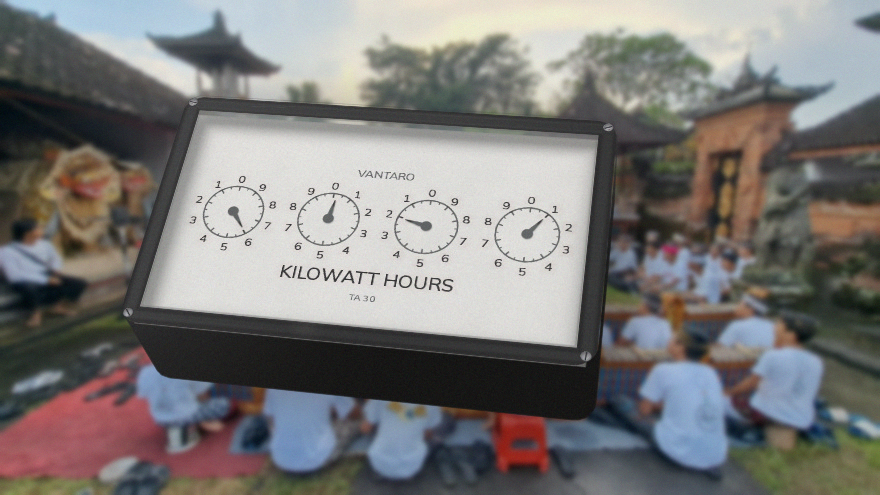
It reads **6021** kWh
